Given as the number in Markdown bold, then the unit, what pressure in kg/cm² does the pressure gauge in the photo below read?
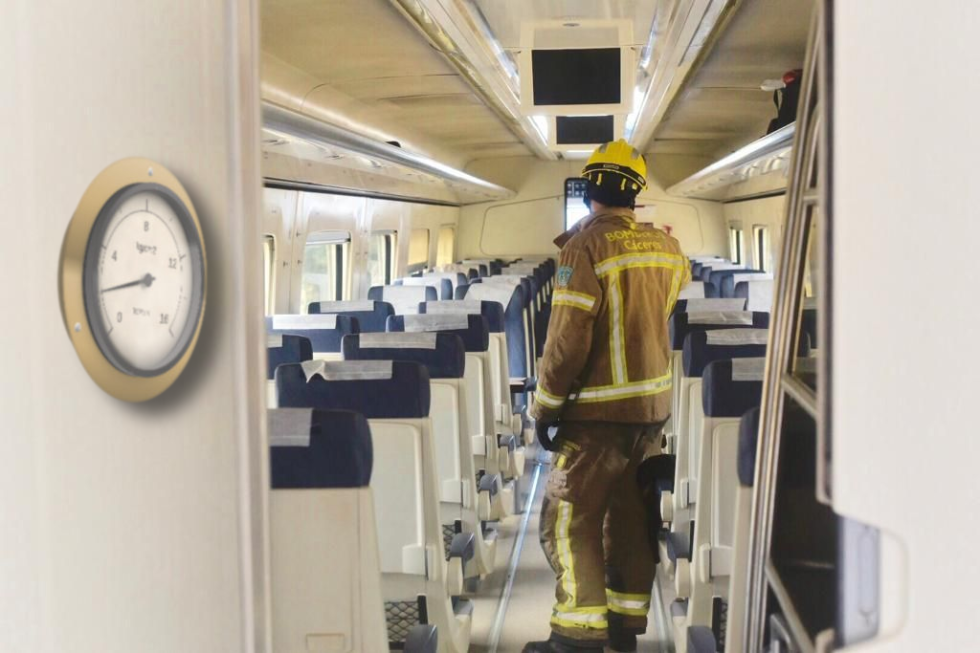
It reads **2** kg/cm²
